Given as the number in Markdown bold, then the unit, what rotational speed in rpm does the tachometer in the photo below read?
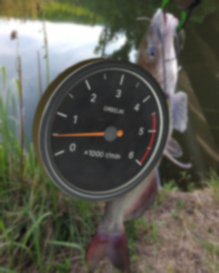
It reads **500** rpm
